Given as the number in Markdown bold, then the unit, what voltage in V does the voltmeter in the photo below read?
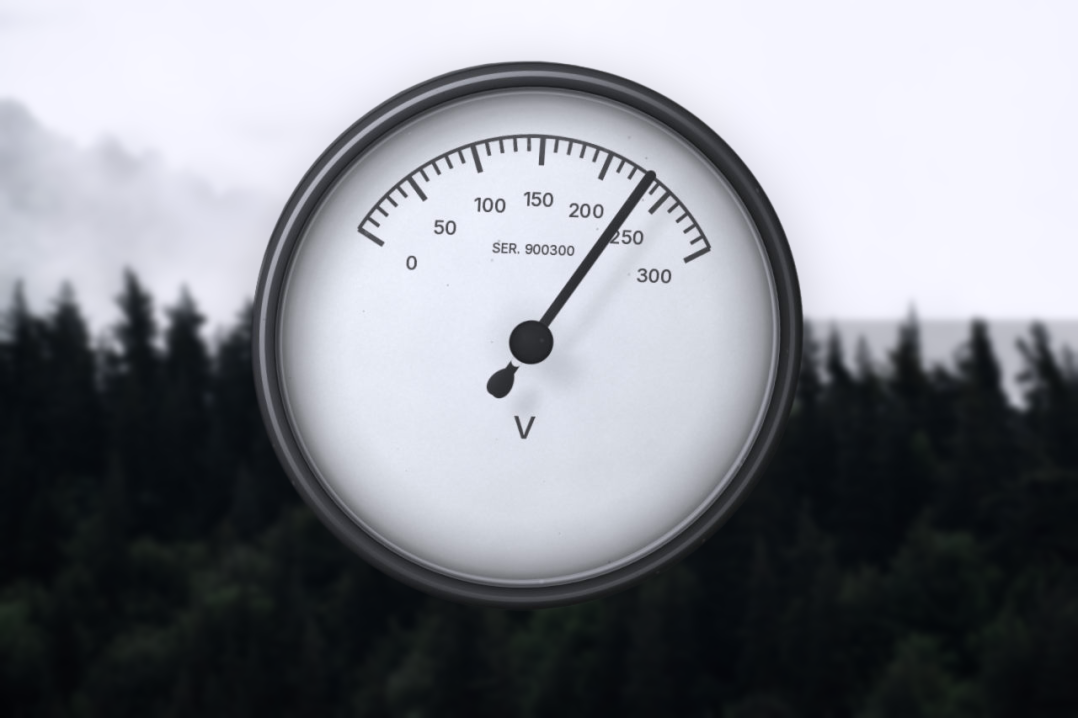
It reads **230** V
